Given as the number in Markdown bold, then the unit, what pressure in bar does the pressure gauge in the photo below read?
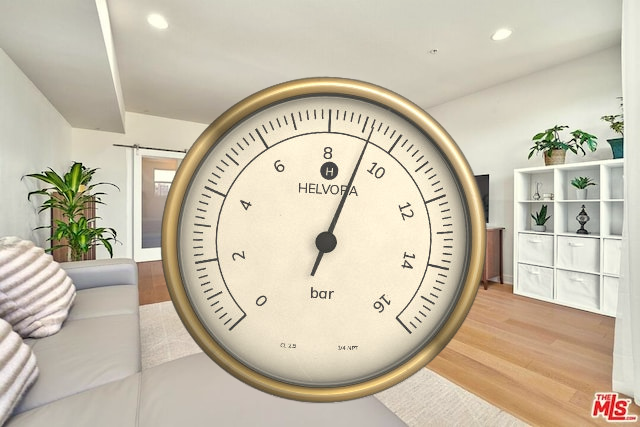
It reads **9.2** bar
